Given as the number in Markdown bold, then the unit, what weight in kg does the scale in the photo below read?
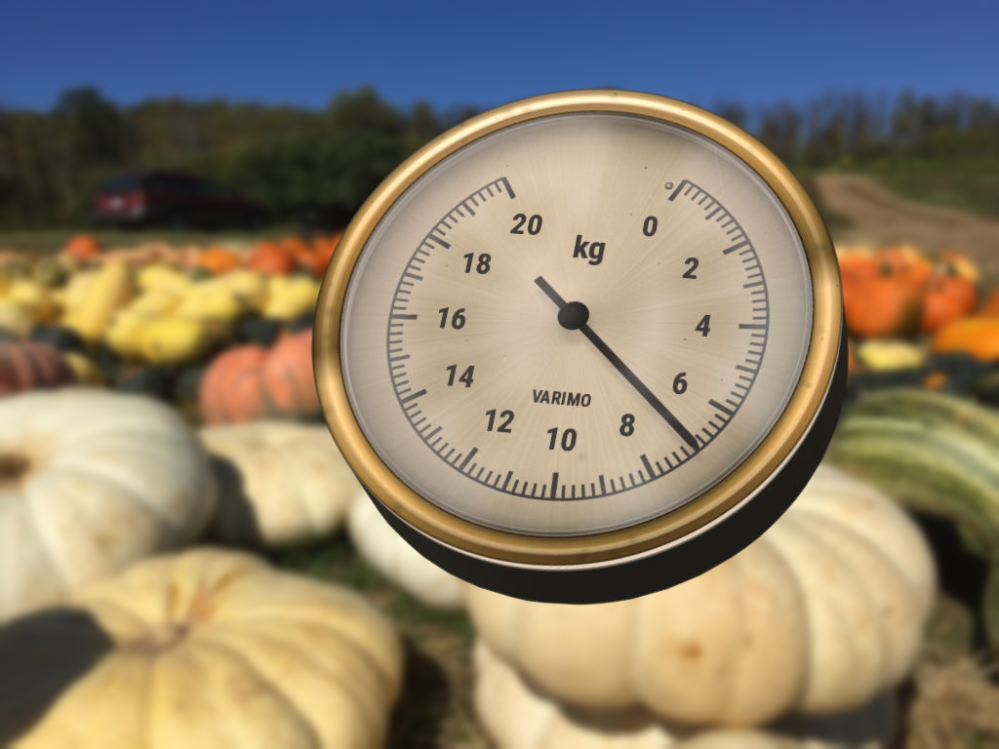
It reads **7** kg
